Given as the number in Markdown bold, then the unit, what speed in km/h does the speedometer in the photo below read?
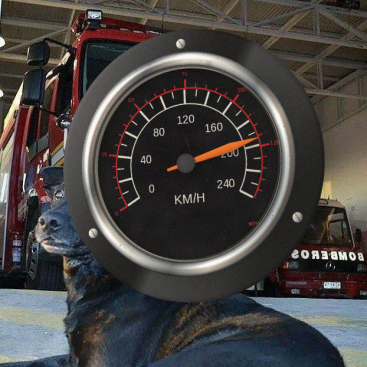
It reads **195** km/h
